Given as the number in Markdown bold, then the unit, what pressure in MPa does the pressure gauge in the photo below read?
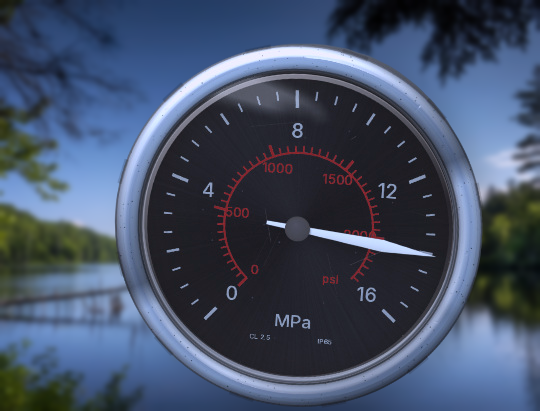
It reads **14** MPa
